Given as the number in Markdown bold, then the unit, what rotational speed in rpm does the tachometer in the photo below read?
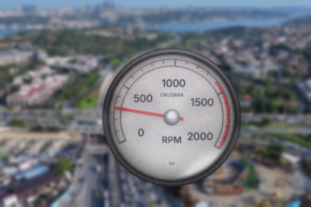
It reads **300** rpm
